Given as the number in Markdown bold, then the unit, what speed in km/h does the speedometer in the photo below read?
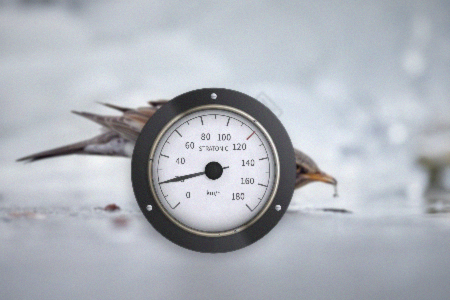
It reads **20** km/h
